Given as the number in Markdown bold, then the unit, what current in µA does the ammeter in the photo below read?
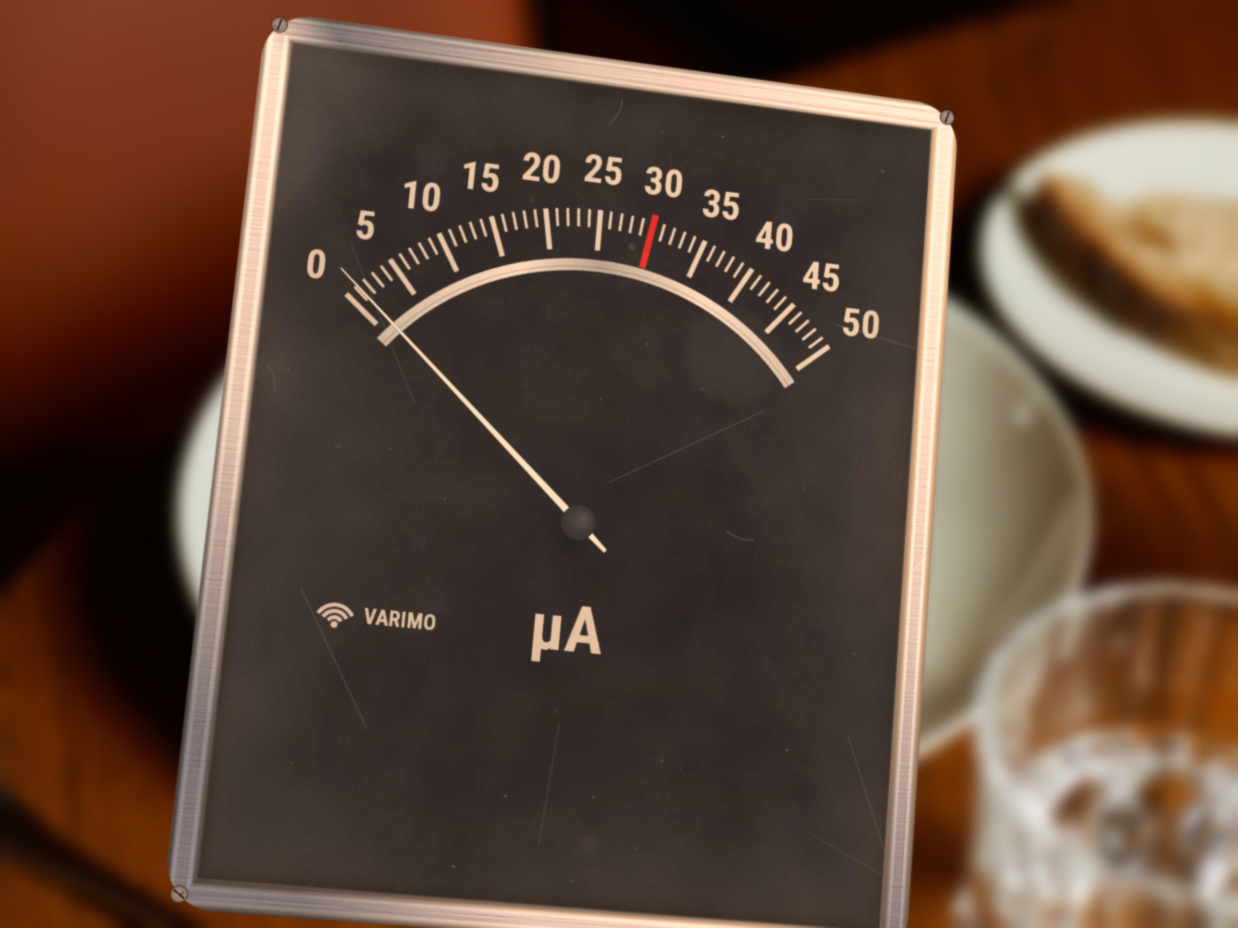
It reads **1** µA
